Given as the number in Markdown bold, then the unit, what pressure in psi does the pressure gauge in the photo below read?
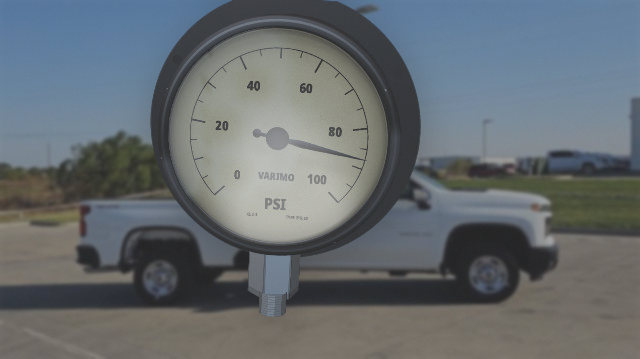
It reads **87.5** psi
